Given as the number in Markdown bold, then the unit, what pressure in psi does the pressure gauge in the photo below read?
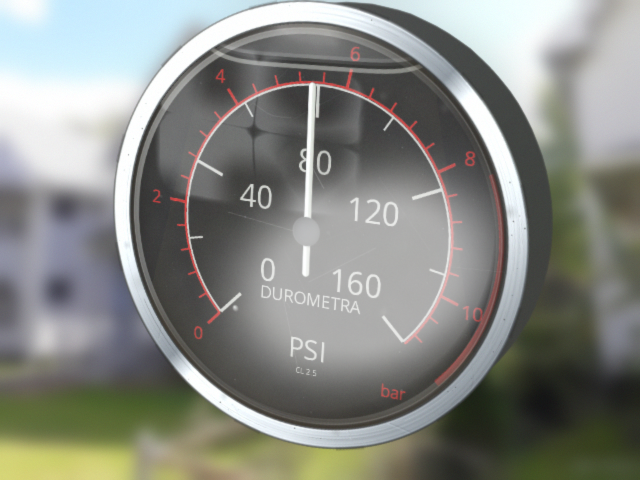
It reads **80** psi
